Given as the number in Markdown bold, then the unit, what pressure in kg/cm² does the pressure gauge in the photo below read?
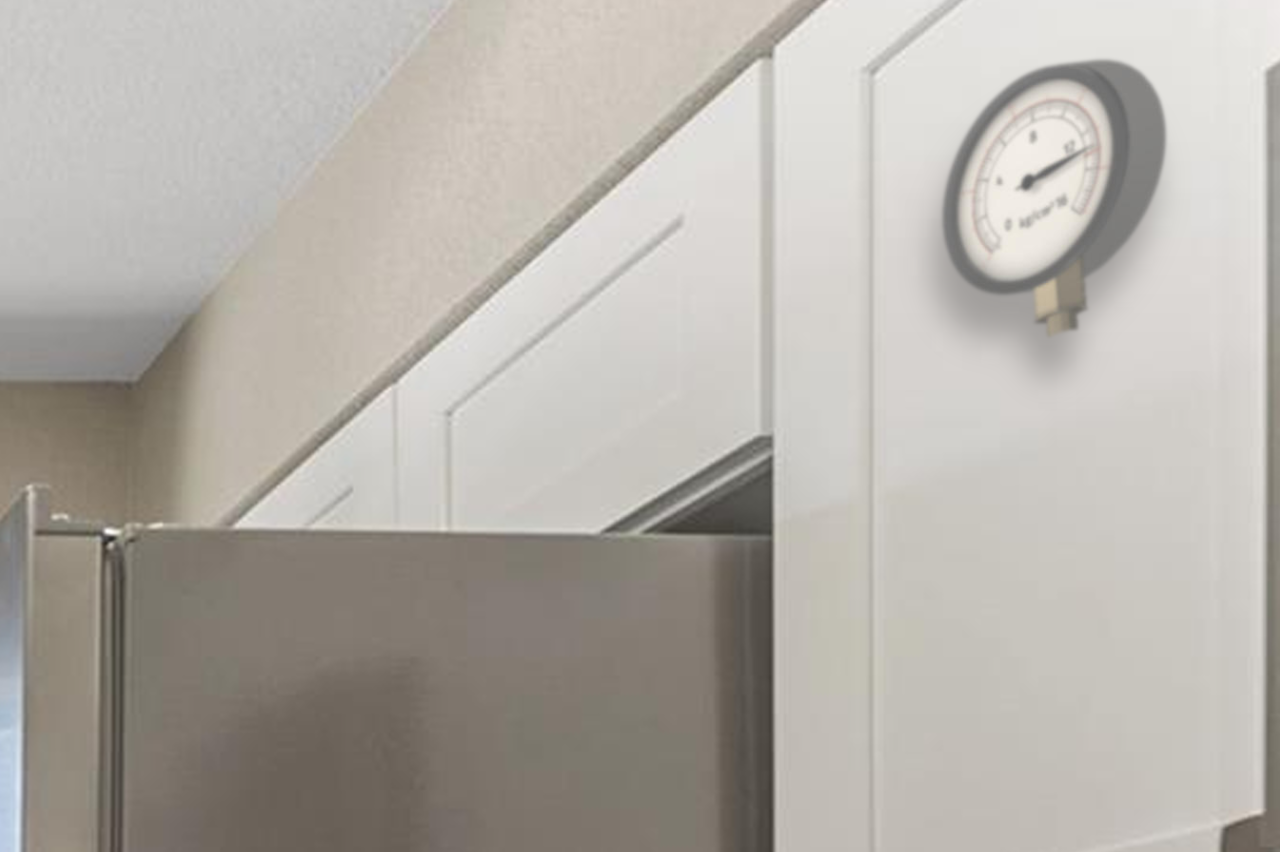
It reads **13** kg/cm²
